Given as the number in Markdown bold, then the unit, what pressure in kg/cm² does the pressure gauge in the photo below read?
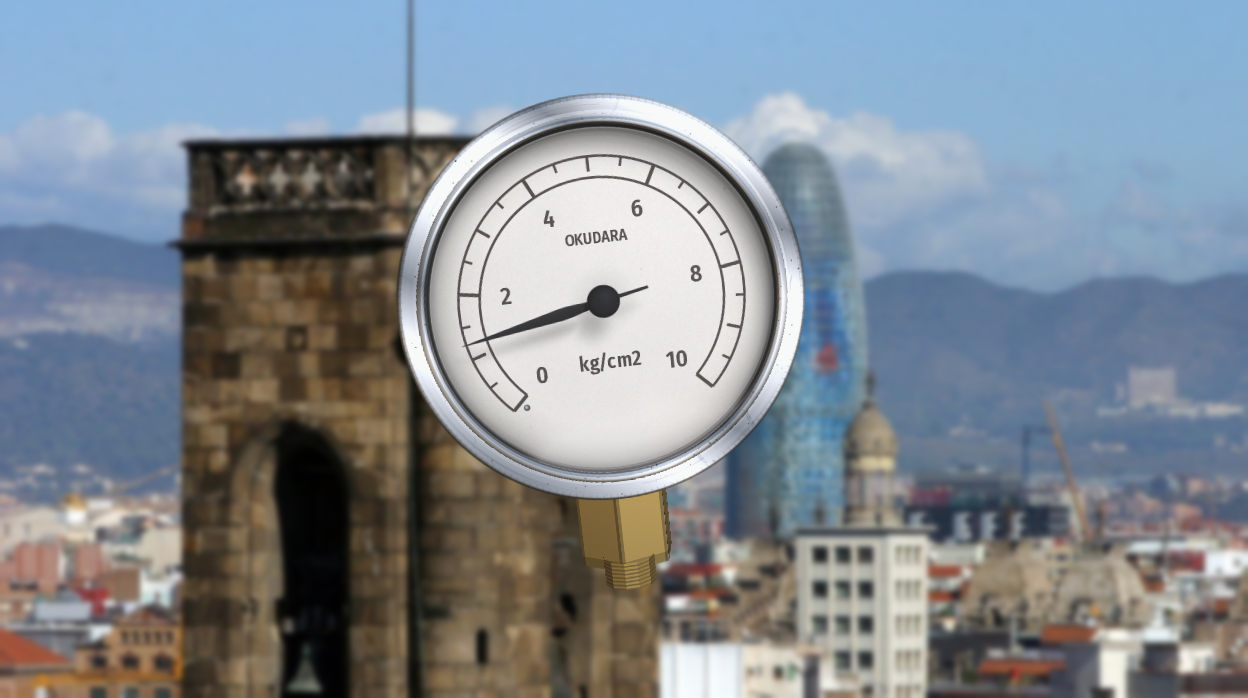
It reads **1.25** kg/cm²
